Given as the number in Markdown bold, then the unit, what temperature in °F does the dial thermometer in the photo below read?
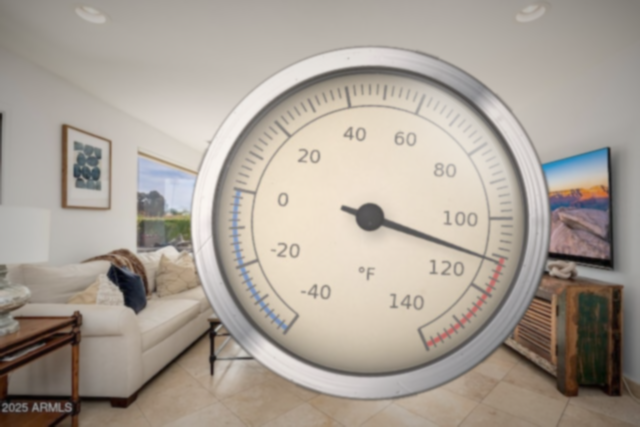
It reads **112** °F
